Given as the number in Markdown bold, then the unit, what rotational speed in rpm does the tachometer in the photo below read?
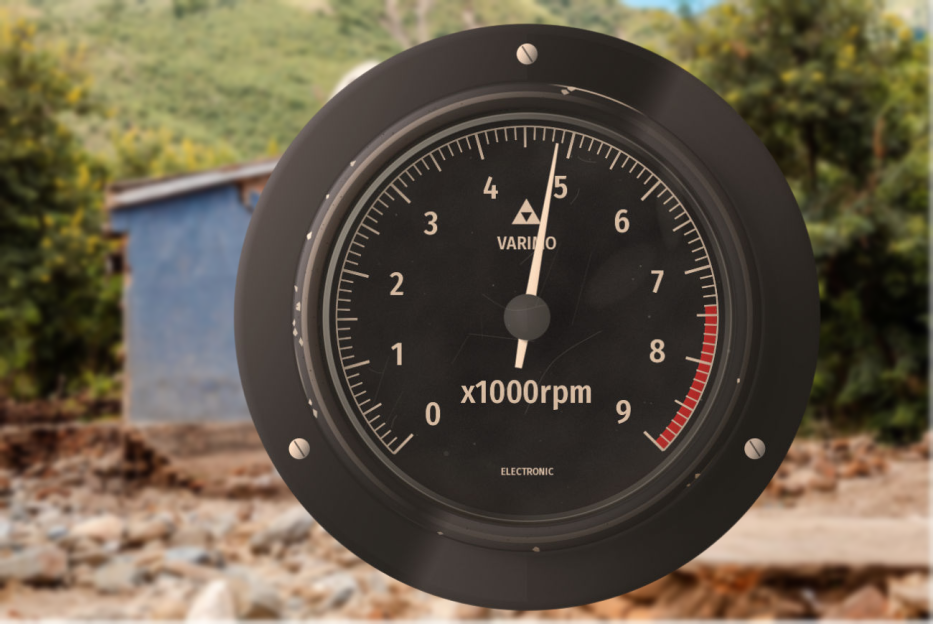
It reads **4850** rpm
